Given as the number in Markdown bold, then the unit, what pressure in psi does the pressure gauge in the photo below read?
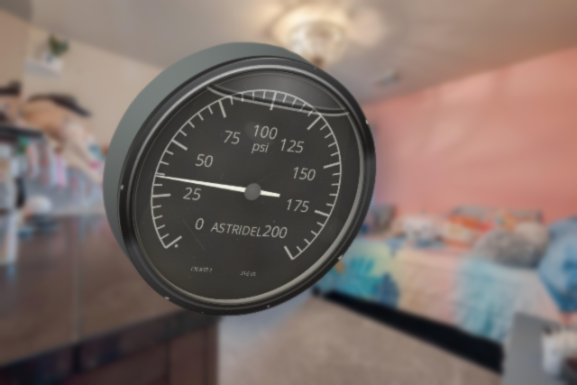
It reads **35** psi
